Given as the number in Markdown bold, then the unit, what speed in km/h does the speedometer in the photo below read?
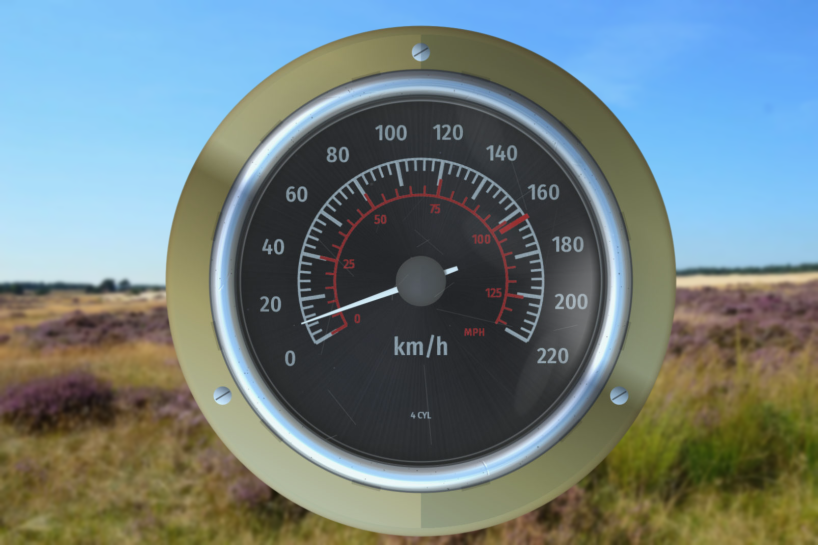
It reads **10** km/h
